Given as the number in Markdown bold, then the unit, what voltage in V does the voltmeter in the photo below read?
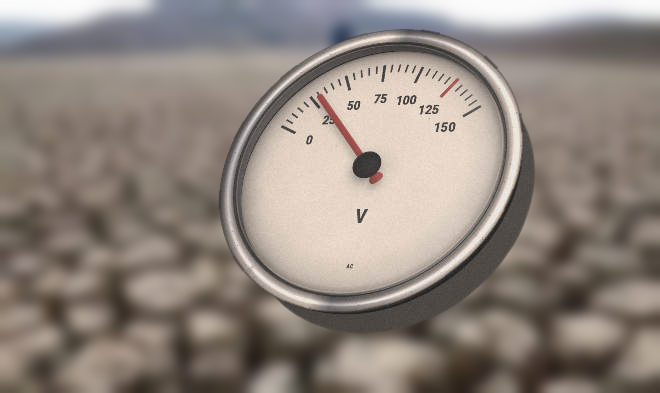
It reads **30** V
